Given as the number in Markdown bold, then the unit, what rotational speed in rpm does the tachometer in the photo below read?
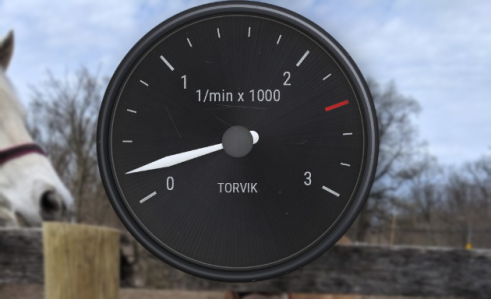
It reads **200** rpm
